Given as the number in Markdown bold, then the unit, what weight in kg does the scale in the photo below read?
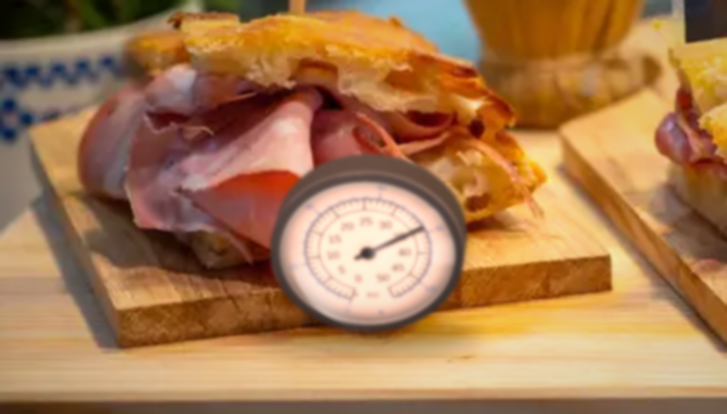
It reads **35** kg
